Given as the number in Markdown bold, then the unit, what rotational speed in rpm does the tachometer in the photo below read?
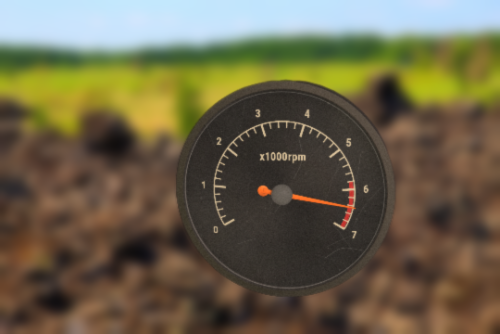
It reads **6400** rpm
